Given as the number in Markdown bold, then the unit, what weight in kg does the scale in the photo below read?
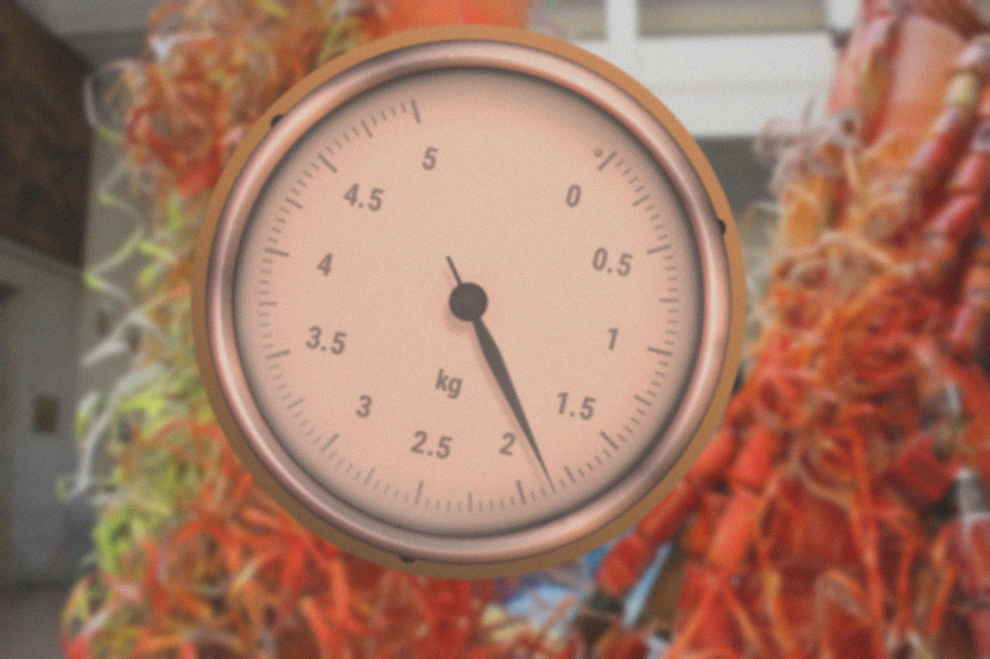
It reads **1.85** kg
